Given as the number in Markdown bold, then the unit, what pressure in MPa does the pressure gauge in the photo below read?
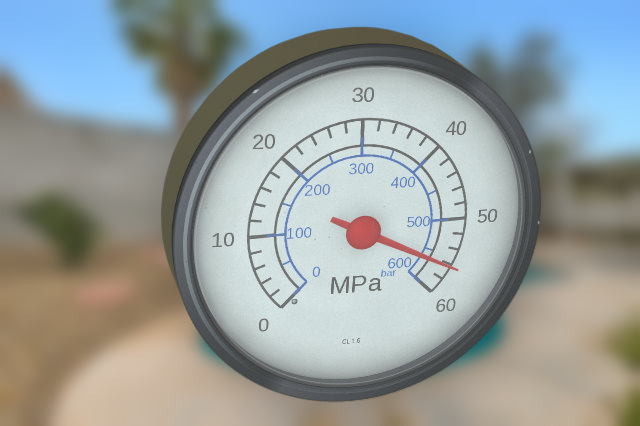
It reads **56** MPa
